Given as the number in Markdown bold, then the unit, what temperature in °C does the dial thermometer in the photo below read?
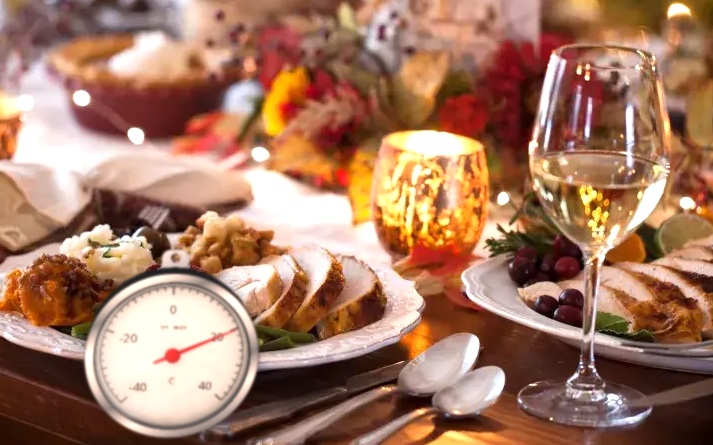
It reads **20** °C
